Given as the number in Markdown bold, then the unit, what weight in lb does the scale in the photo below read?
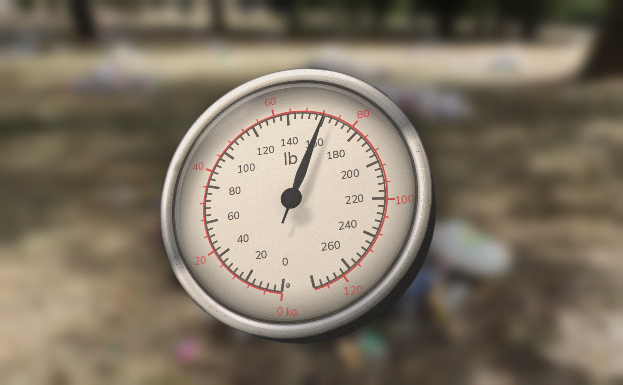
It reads **160** lb
